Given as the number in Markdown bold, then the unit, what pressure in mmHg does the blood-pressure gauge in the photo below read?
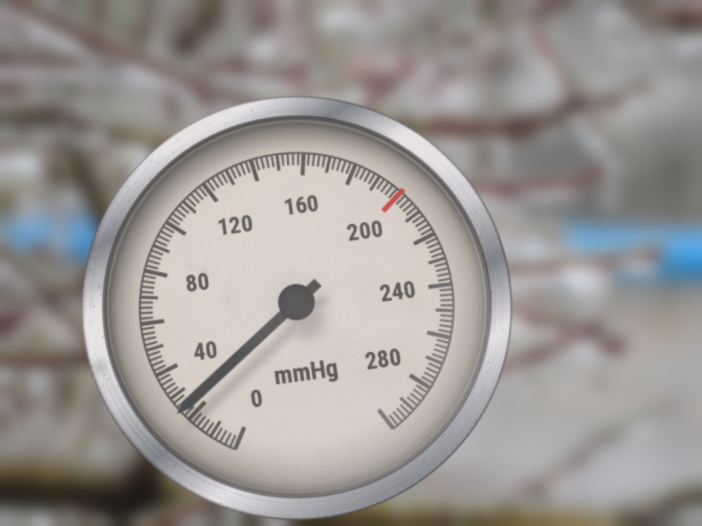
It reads **24** mmHg
